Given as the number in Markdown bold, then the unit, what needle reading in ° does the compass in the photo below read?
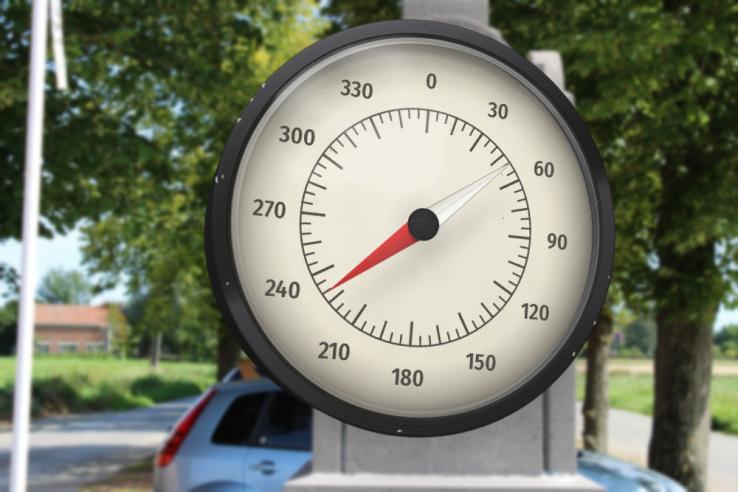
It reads **230** °
